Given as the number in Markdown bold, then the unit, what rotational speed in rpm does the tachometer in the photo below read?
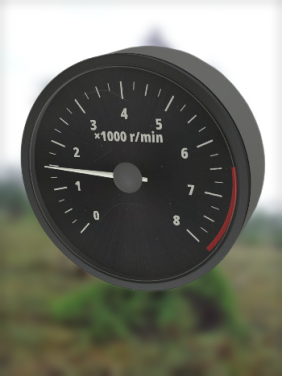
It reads **1500** rpm
